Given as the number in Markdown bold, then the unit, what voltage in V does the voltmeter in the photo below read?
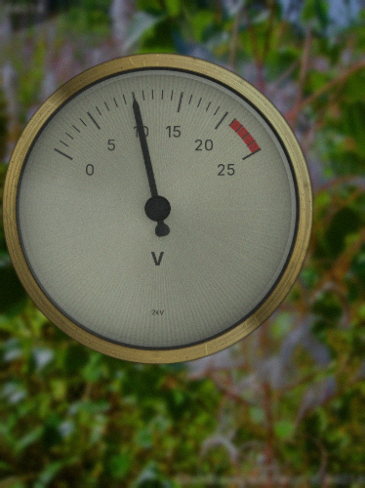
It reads **10** V
